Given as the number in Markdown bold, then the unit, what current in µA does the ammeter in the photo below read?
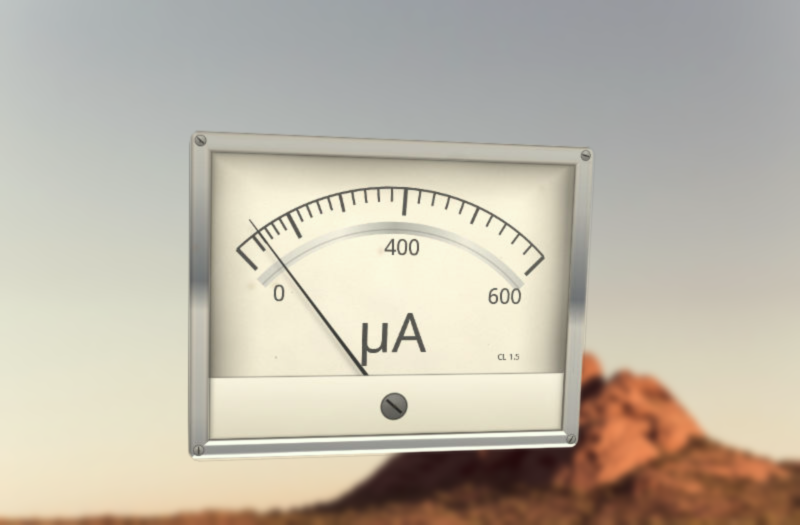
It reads **120** µA
